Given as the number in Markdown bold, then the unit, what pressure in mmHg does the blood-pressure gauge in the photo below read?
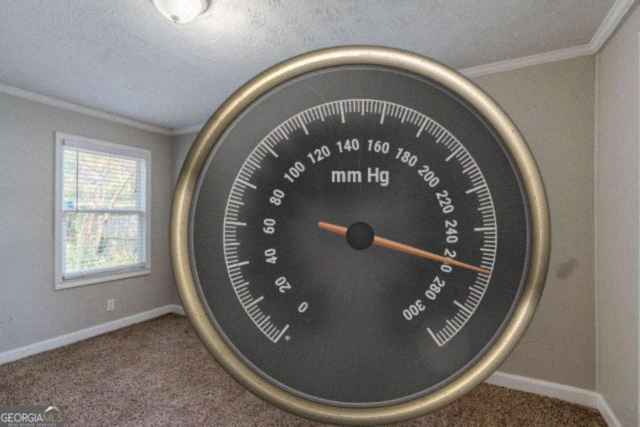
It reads **260** mmHg
